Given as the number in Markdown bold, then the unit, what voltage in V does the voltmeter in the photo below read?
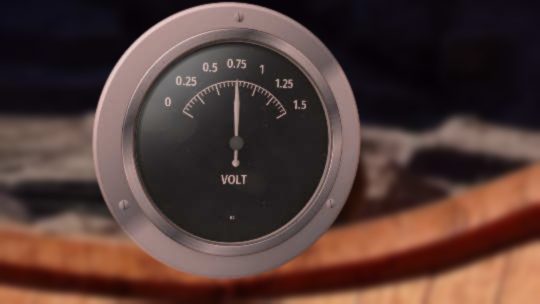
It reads **0.75** V
